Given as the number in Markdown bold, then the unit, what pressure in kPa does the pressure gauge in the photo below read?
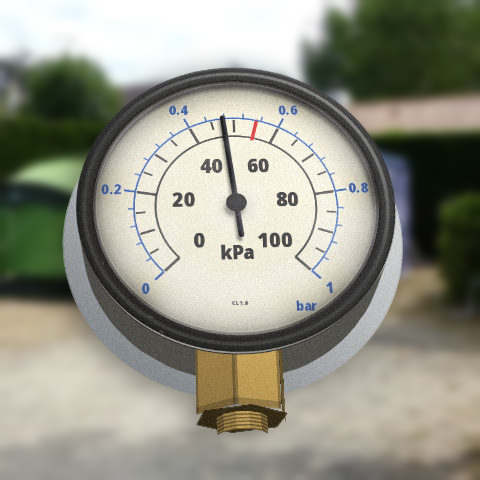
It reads **47.5** kPa
